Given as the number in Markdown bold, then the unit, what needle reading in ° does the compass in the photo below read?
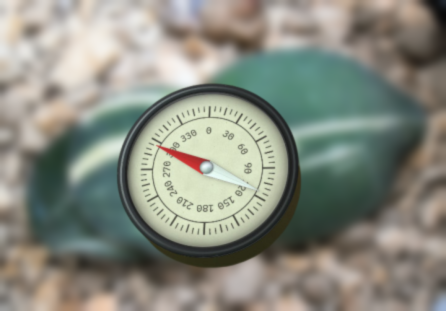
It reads **295** °
